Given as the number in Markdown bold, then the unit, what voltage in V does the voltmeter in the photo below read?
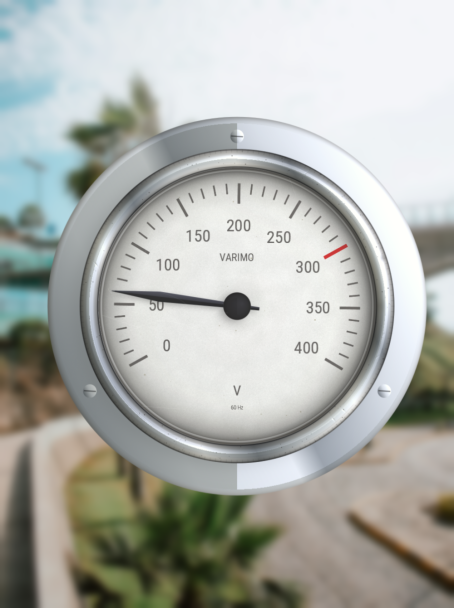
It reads **60** V
